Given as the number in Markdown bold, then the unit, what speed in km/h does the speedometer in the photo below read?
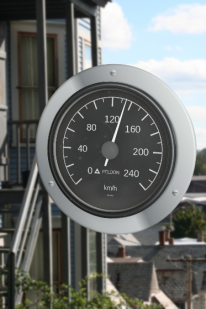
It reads **135** km/h
